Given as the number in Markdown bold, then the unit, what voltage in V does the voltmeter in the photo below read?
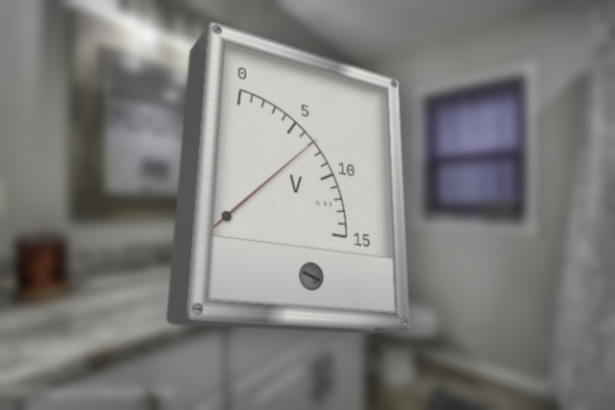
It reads **7** V
